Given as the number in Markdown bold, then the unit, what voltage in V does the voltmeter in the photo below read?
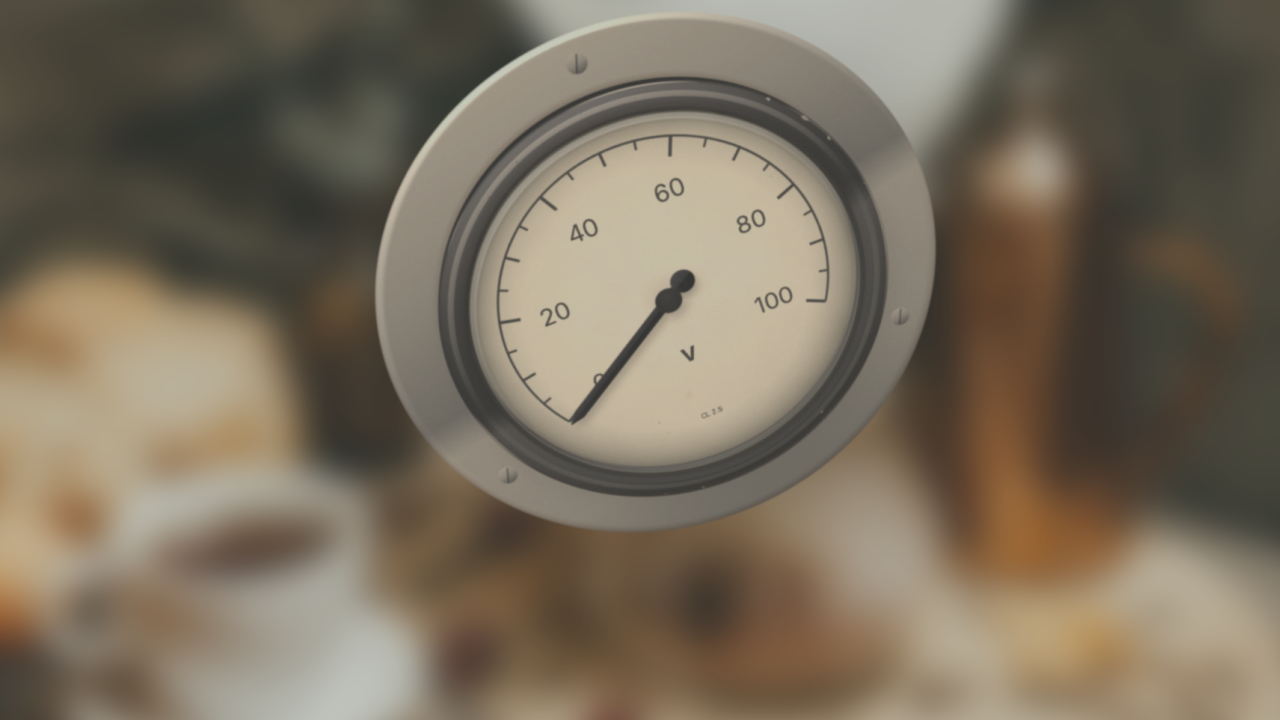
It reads **0** V
